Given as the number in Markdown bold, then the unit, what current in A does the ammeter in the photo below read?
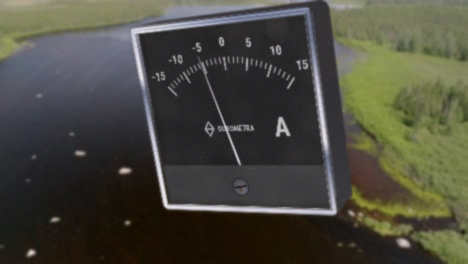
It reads **-5** A
